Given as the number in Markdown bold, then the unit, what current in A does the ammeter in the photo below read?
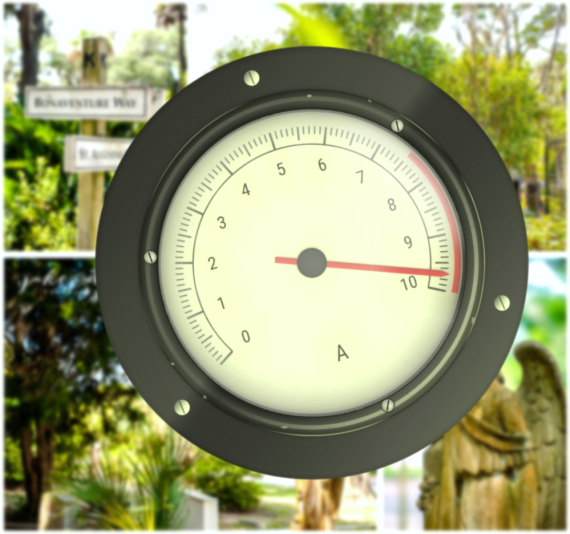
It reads **9.7** A
